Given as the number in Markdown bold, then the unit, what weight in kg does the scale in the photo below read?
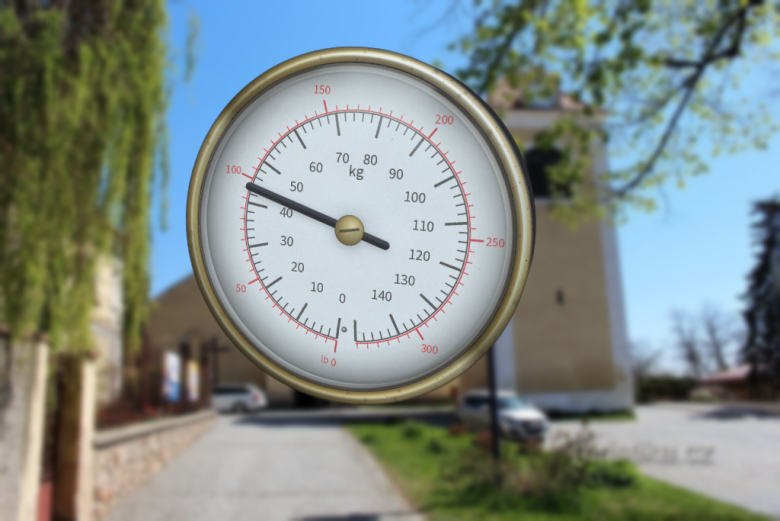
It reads **44** kg
